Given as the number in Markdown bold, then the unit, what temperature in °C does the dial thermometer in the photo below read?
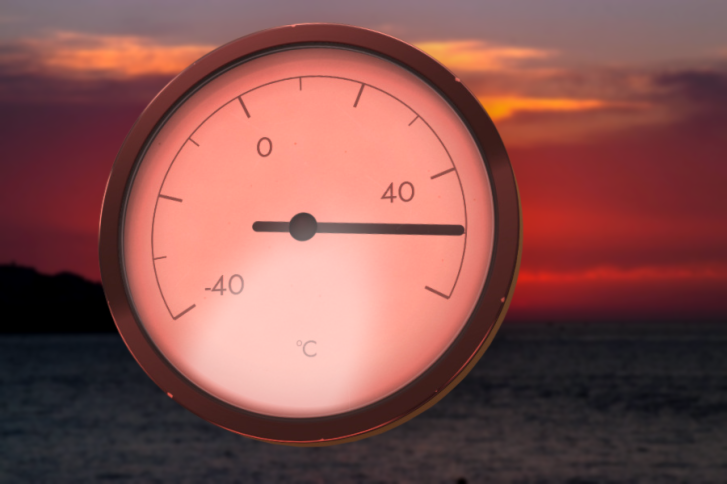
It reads **50** °C
